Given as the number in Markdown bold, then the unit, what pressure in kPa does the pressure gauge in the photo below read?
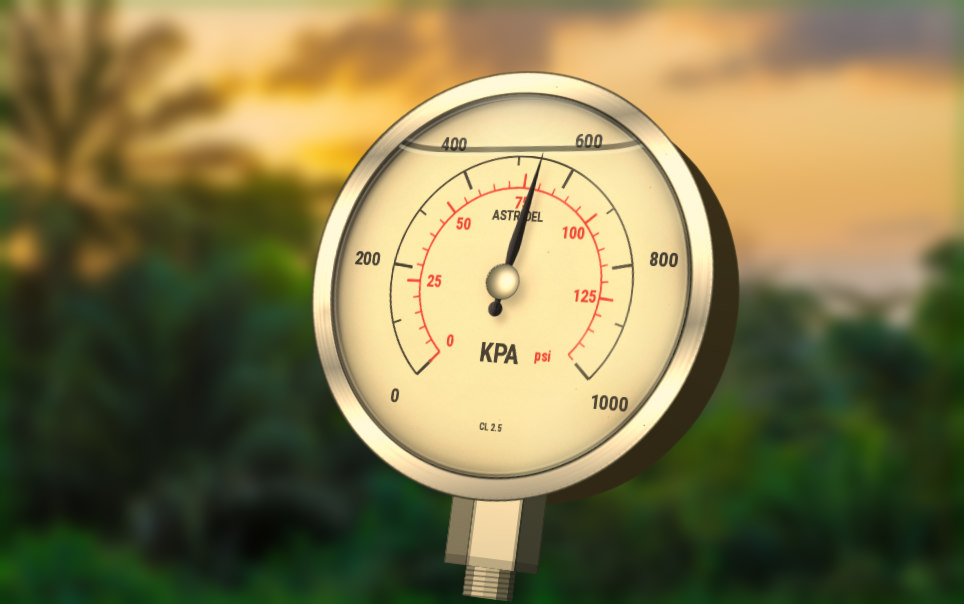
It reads **550** kPa
